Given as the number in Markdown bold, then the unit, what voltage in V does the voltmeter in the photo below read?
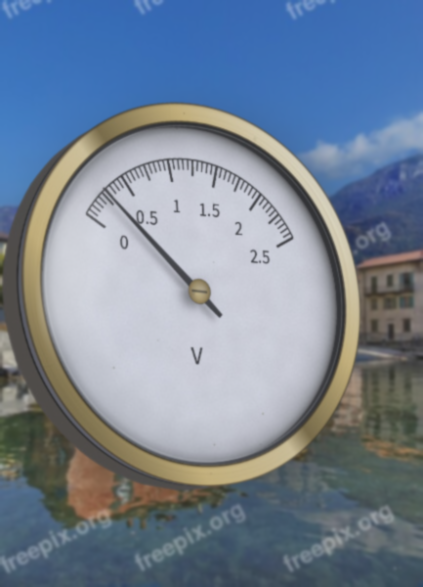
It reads **0.25** V
